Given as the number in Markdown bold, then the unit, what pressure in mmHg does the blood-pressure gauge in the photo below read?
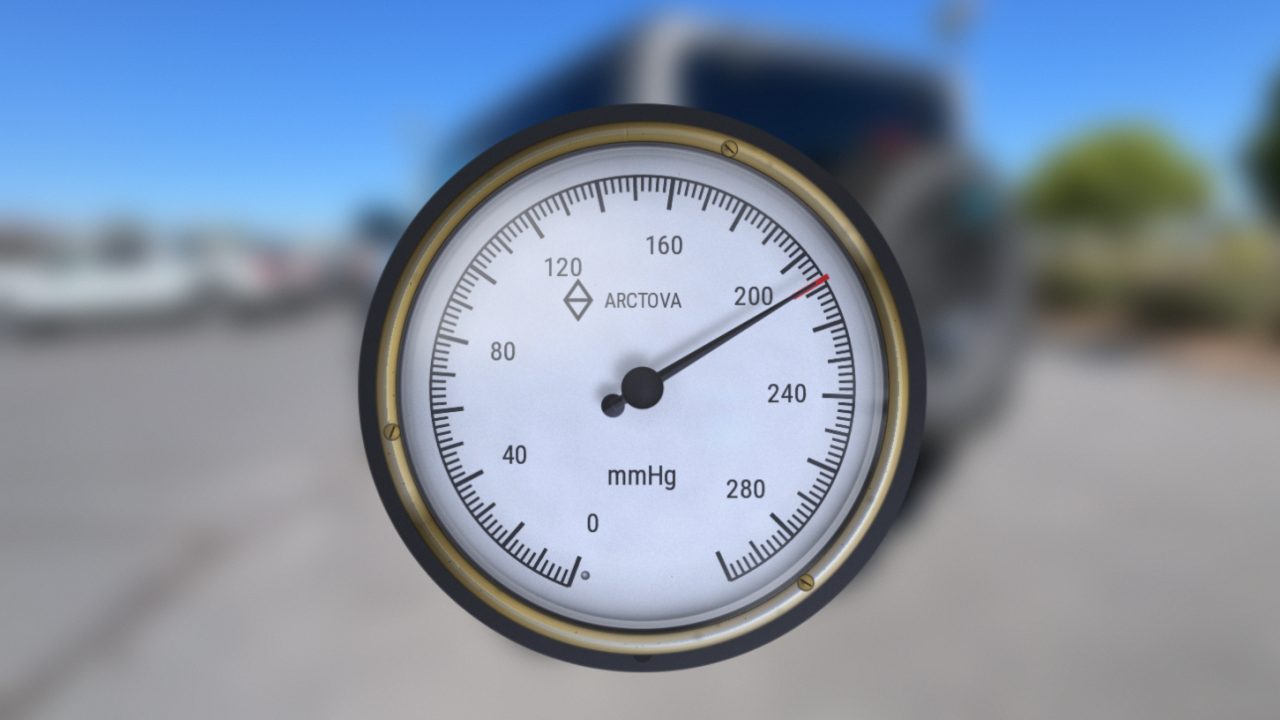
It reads **208** mmHg
